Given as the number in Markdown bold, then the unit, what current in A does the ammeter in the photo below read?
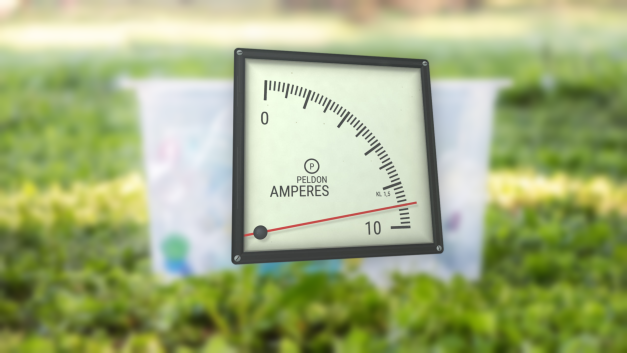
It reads **9** A
